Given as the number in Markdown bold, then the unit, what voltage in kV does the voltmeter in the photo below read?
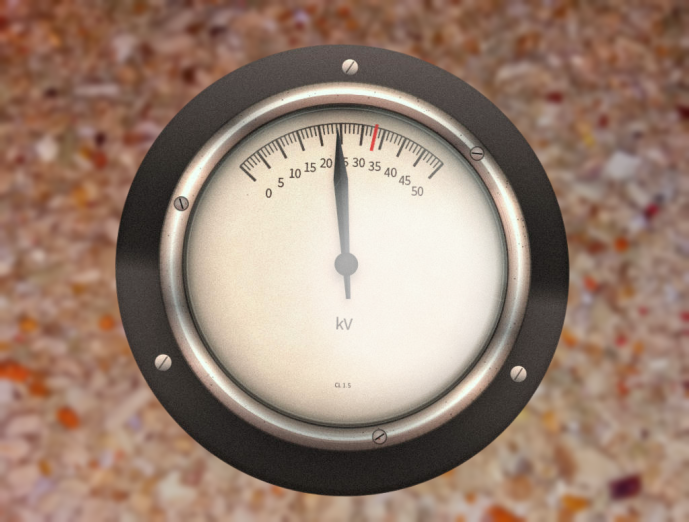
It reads **24** kV
